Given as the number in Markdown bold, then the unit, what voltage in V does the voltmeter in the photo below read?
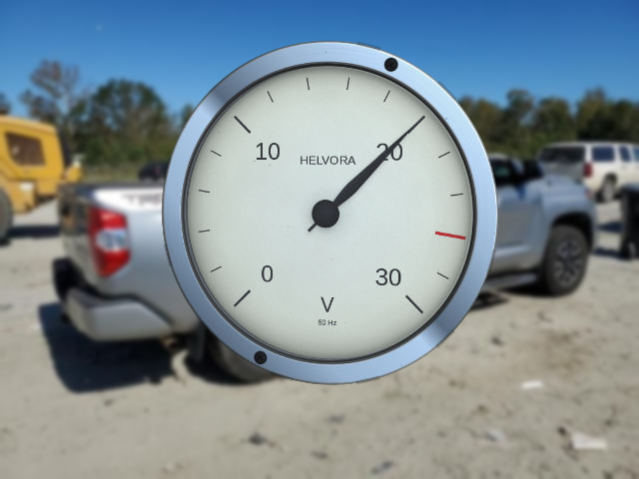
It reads **20** V
